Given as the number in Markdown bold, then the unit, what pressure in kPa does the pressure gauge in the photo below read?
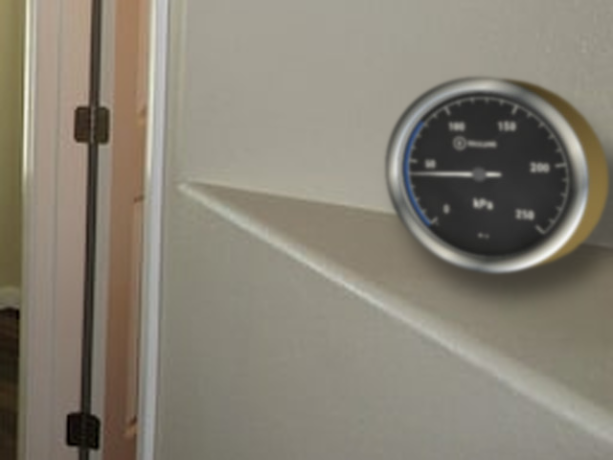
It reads **40** kPa
